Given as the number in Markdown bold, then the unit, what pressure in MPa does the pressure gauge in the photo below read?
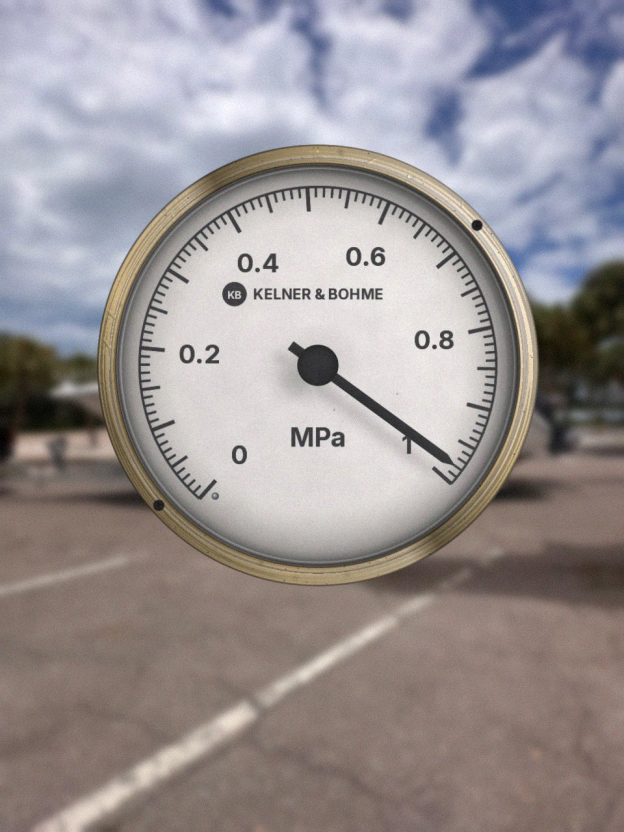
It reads **0.98** MPa
